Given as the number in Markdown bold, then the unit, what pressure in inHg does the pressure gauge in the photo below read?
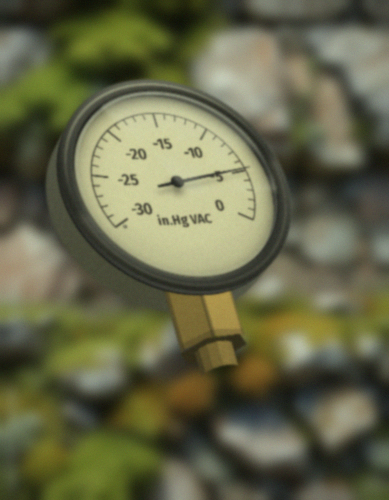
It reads **-5** inHg
